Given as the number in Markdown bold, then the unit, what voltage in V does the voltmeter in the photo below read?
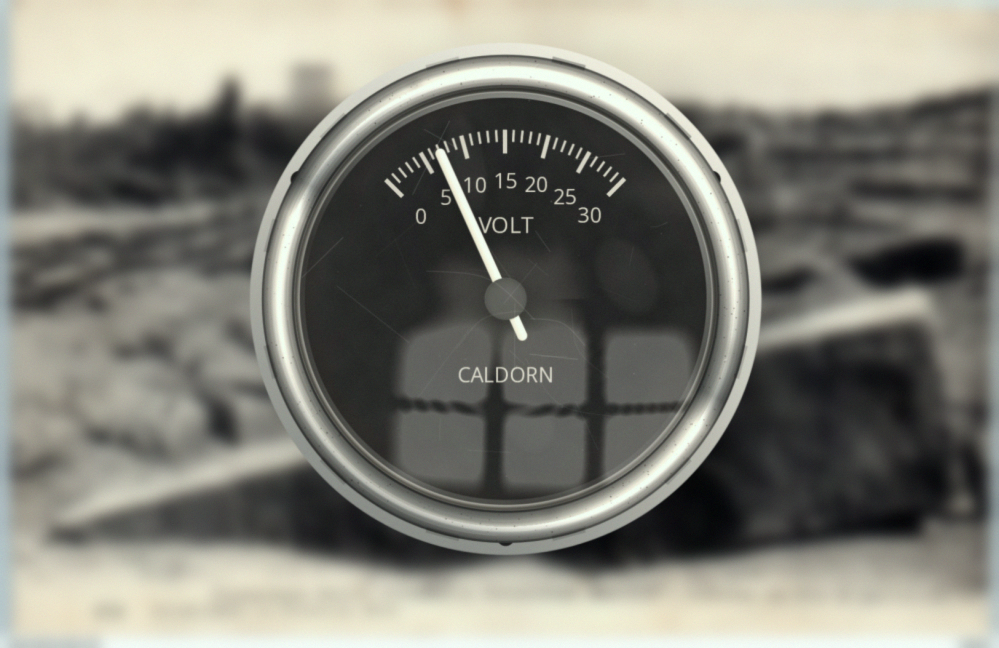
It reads **7** V
